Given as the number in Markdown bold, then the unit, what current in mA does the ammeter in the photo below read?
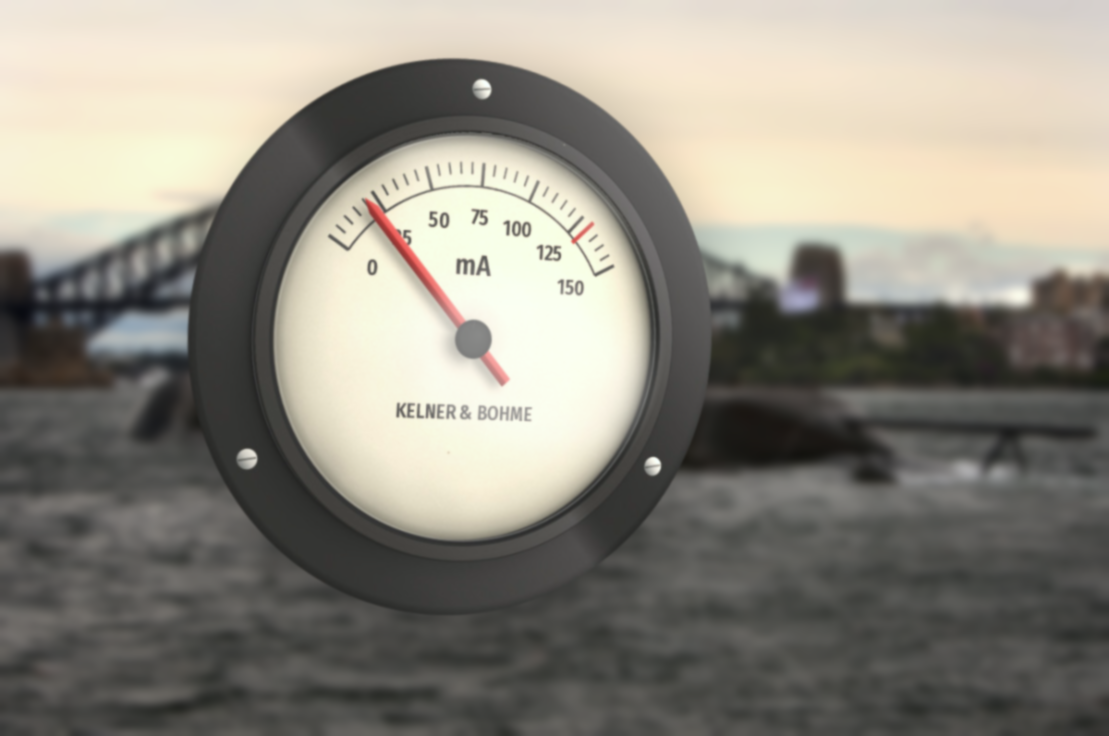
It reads **20** mA
